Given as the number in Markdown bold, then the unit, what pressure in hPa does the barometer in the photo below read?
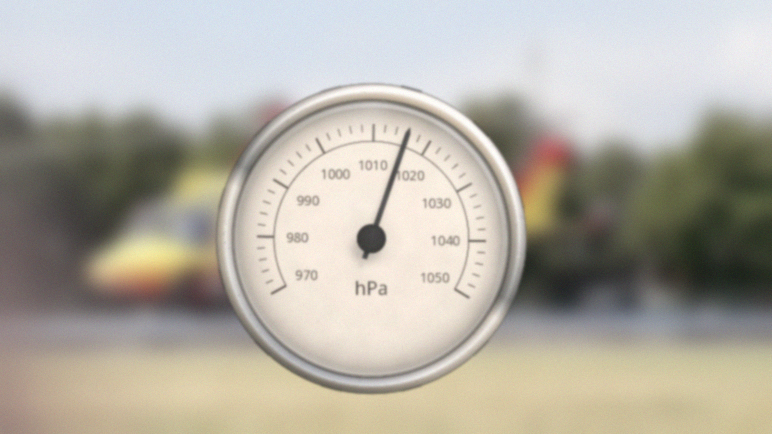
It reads **1016** hPa
